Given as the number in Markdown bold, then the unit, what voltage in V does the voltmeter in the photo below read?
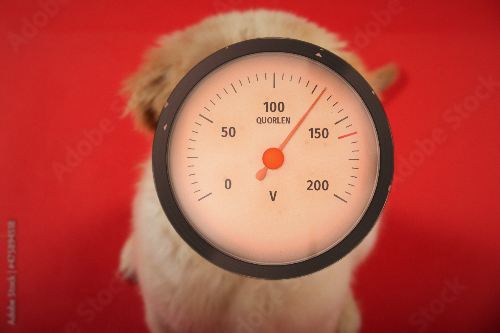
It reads **130** V
